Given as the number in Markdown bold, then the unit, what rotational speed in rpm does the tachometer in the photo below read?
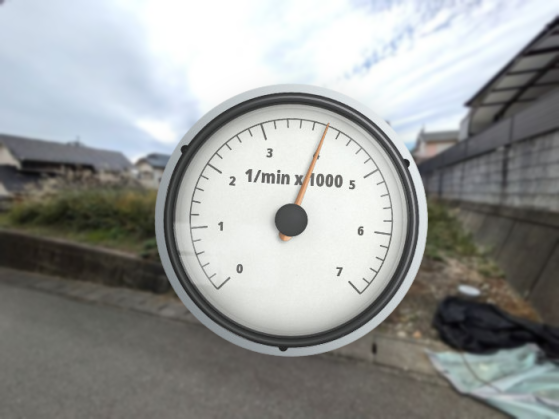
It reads **4000** rpm
